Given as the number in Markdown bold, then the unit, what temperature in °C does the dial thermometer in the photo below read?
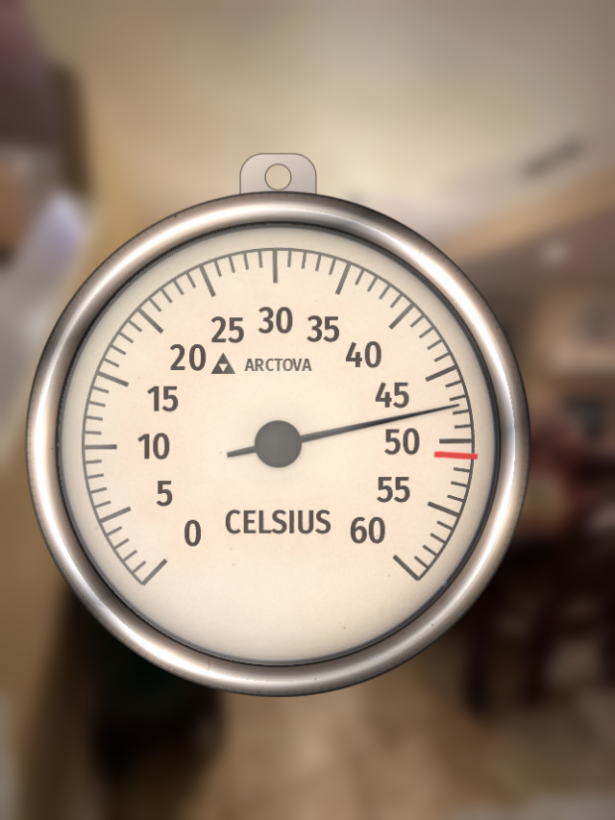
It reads **47.5** °C
